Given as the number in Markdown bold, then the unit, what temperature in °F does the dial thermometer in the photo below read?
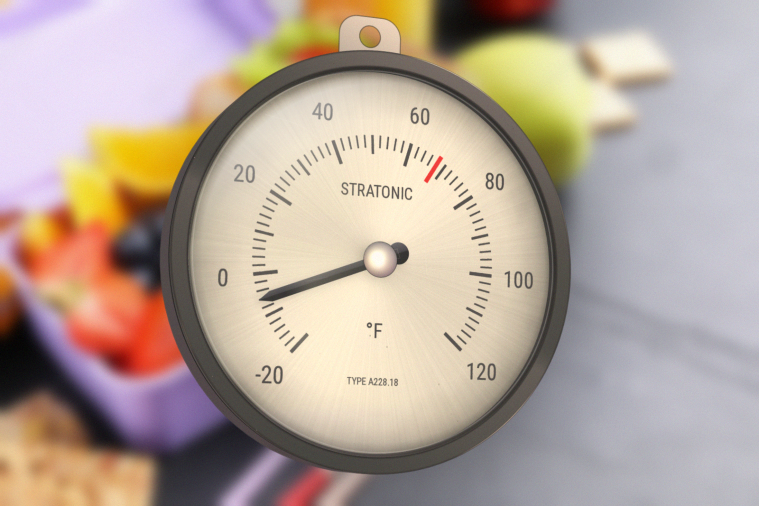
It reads **-6** °F
